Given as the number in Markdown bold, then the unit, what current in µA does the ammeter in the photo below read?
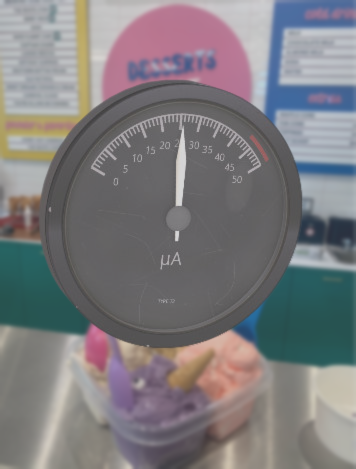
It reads **25** µA
